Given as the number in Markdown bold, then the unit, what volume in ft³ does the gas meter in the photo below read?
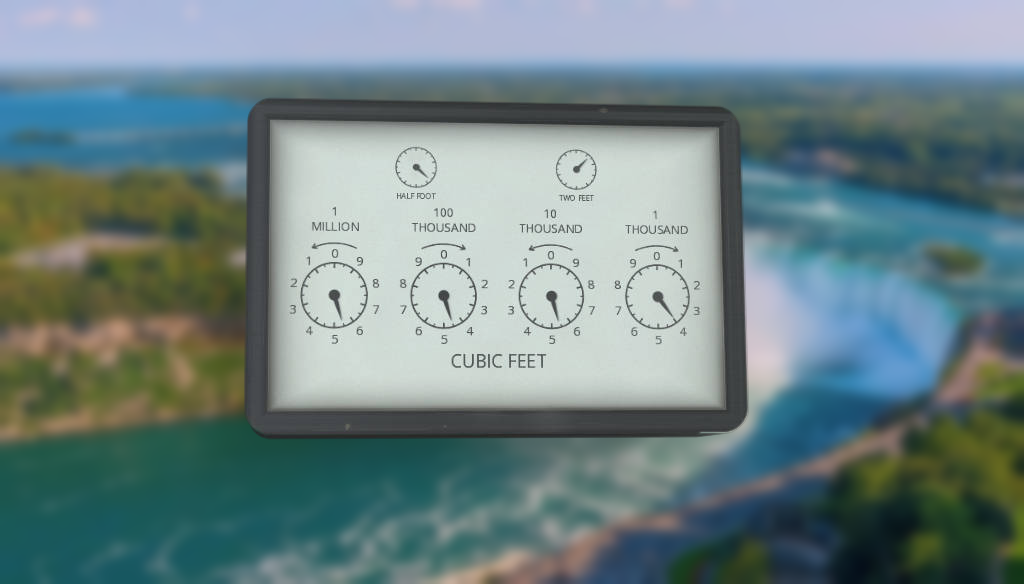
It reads **545400** ft³
